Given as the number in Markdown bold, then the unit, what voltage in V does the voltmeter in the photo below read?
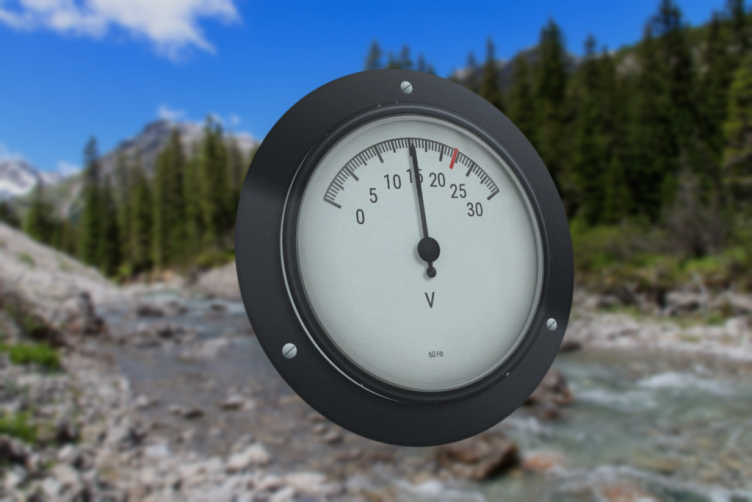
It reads **15** V
